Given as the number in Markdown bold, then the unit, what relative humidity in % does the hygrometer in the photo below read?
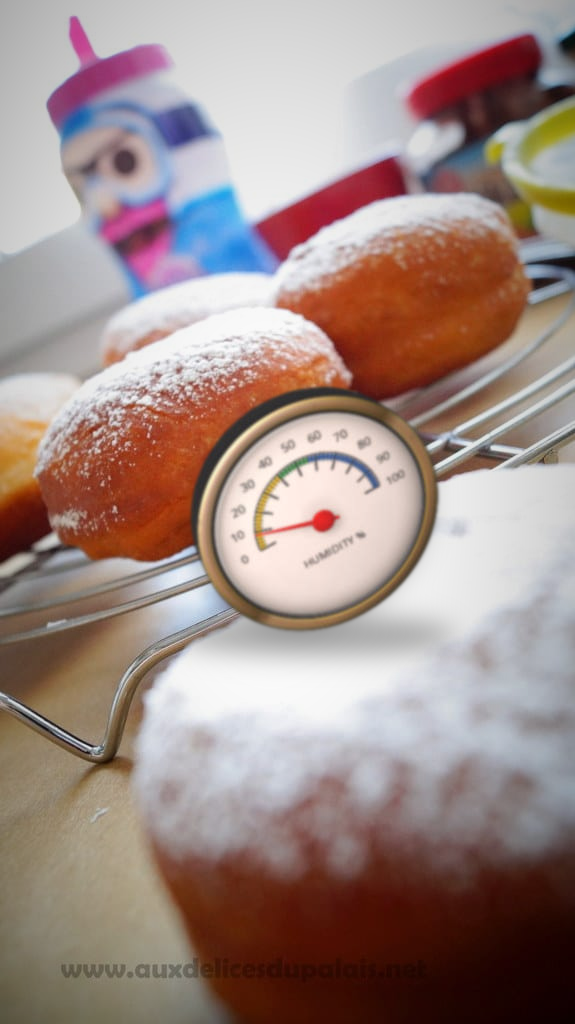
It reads **10** %
